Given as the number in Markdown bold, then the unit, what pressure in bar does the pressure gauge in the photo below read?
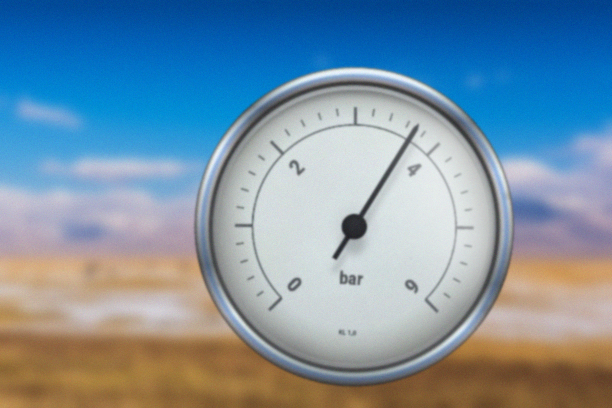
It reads **3.7** bar
